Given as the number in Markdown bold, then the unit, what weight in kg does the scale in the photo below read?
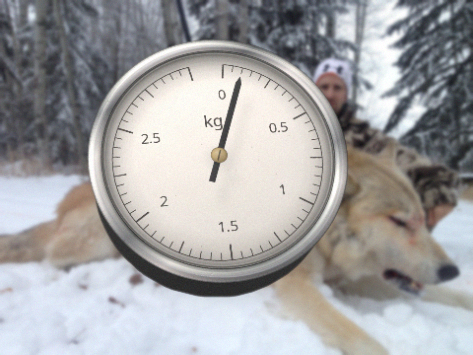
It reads **0.1** kg
